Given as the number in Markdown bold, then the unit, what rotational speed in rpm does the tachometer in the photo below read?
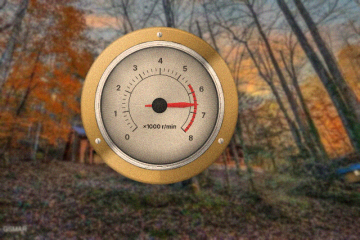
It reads **6600** rpm
